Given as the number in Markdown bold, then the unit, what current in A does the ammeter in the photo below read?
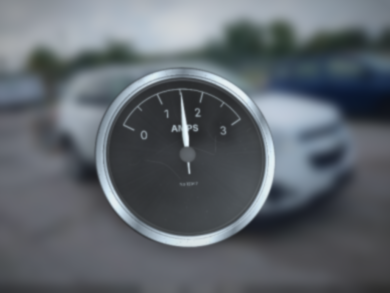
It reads **1.5** A
